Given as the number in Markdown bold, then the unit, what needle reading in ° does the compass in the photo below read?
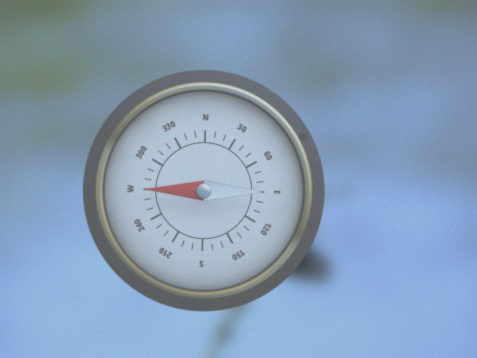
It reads **270** °
